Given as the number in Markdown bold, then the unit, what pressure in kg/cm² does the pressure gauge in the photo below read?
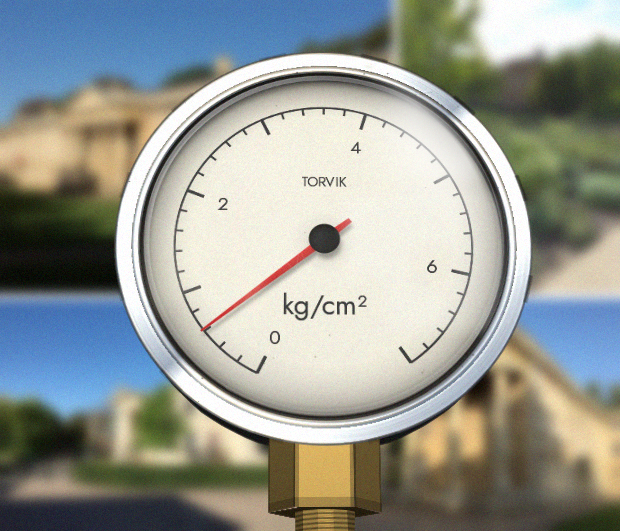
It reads **0.6** kg/cm²
